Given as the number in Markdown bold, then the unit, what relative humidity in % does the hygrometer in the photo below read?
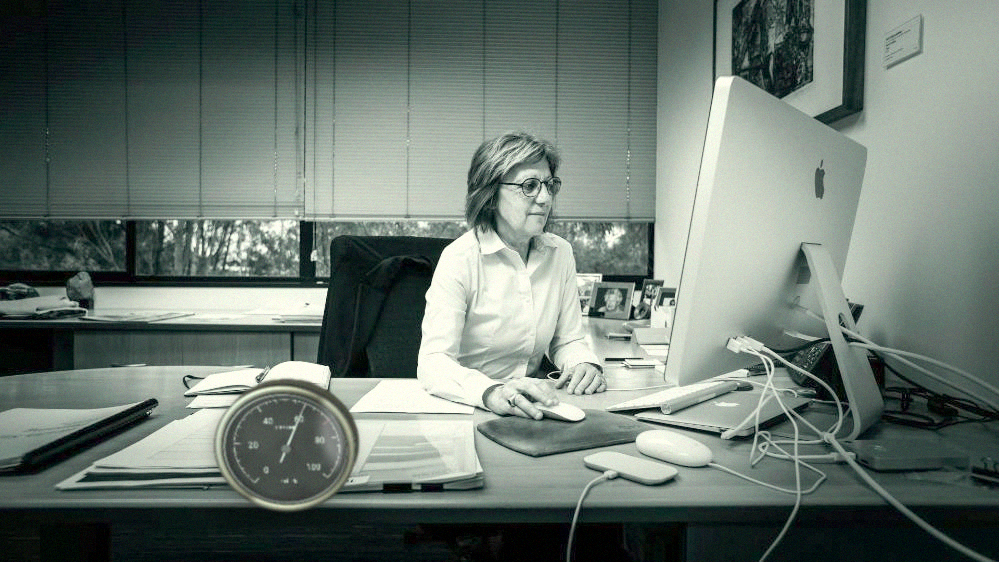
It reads **60** %
